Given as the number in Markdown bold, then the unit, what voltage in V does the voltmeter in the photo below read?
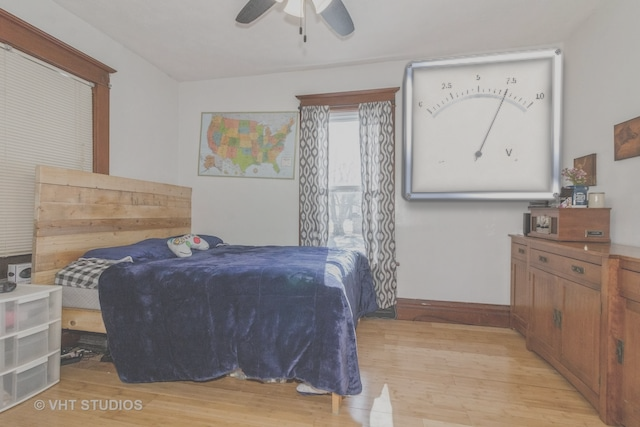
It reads **7.5** V
